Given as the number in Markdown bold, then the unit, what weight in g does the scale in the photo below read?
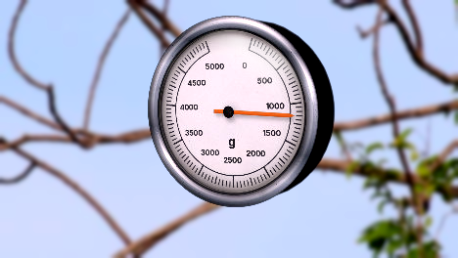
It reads **1150** g
